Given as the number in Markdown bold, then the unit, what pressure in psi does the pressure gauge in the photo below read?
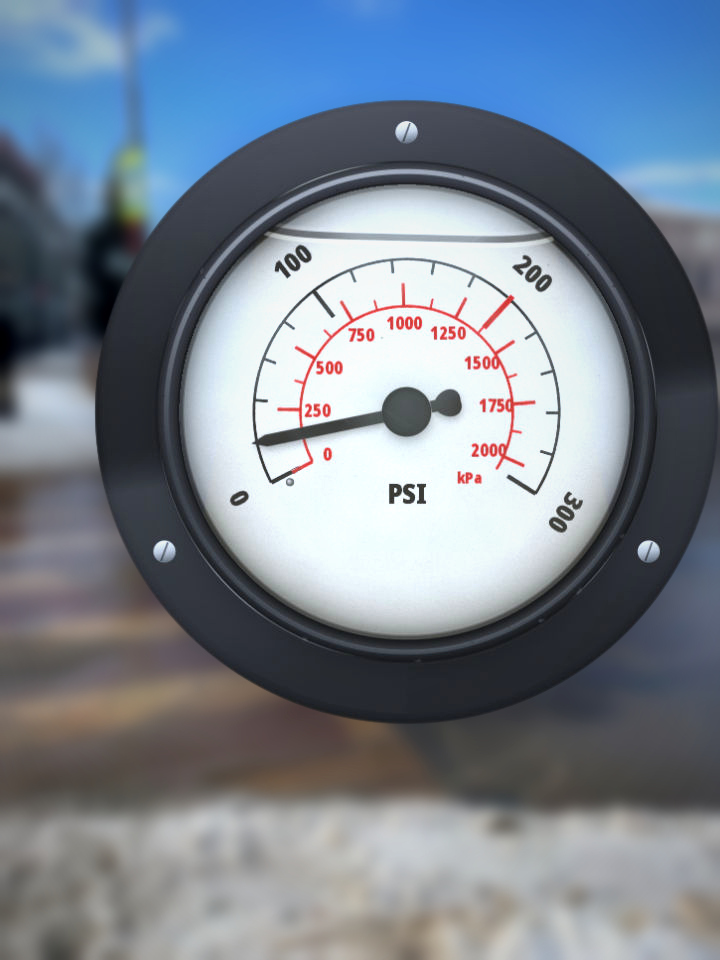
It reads **20** psi
